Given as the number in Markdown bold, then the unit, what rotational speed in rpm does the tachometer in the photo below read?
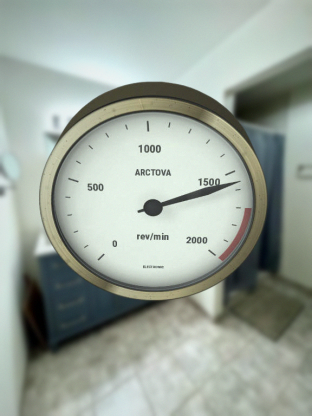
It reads **1550** rpm
